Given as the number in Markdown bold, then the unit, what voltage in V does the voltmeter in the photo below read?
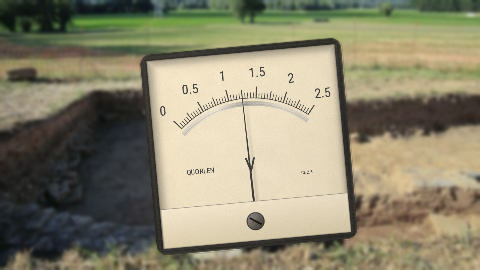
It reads **1.25** V
